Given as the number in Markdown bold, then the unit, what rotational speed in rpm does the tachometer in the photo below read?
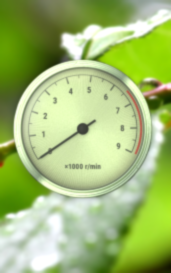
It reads **0** rpm
